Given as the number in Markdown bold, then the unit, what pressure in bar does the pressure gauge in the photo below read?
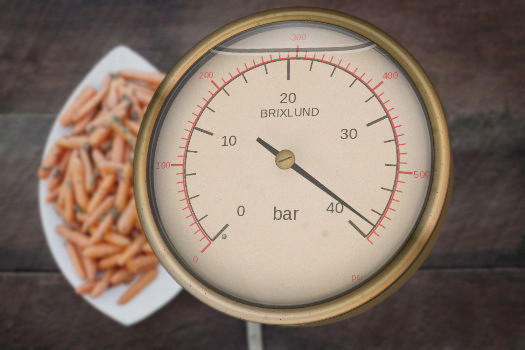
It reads **39** bar
